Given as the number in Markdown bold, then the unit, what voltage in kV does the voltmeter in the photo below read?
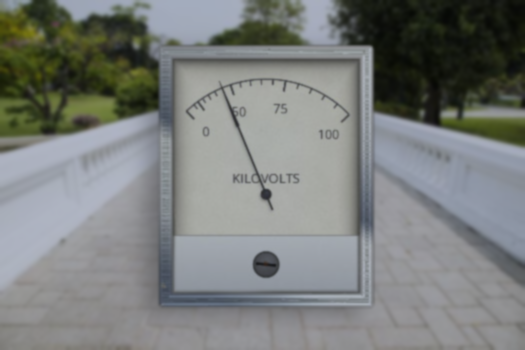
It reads **45** kV
